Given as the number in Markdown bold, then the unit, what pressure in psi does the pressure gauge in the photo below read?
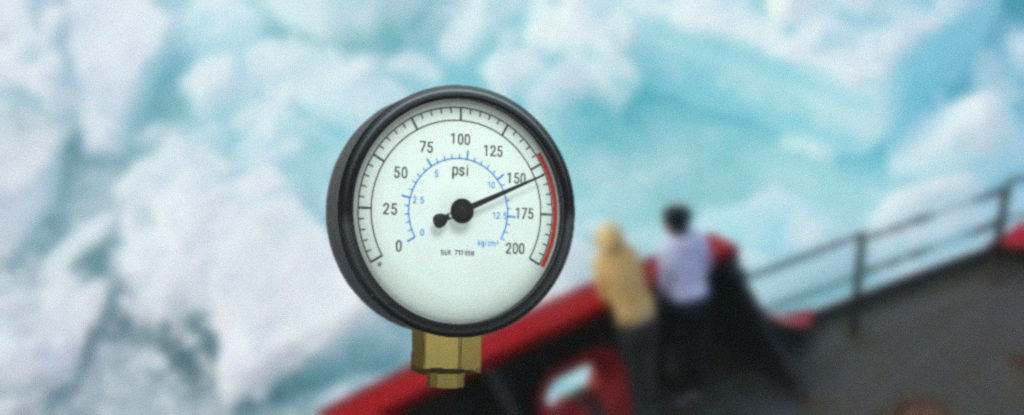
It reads **155** psi
